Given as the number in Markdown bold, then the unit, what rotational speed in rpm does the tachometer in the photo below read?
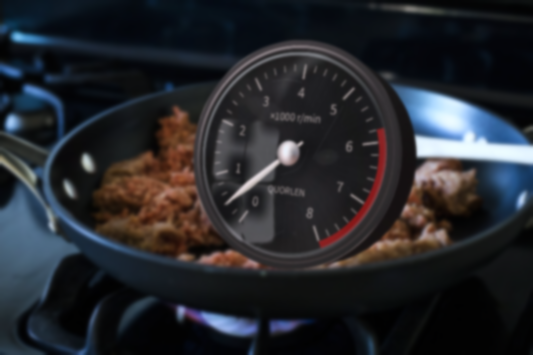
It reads **400** rpm
